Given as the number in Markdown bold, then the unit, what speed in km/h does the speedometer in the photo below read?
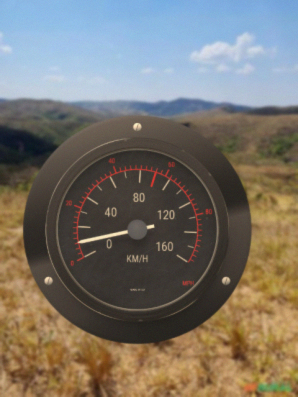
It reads **10** km/h
